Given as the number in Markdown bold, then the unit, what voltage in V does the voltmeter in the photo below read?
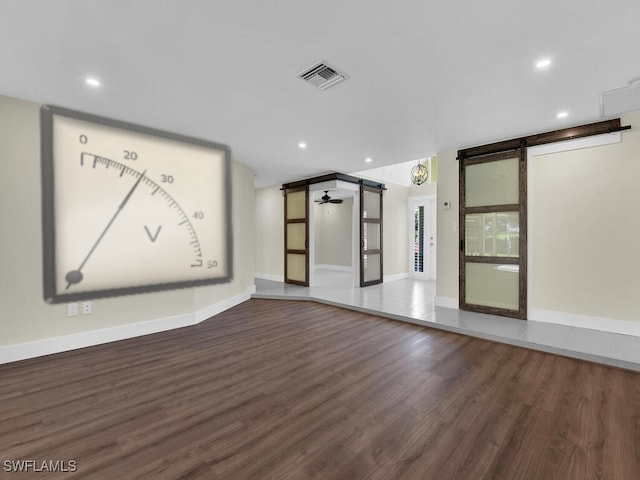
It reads **25** V
